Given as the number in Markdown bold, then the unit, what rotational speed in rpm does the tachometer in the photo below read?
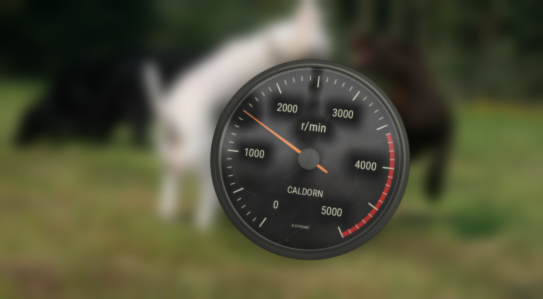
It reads **1500** rpm
